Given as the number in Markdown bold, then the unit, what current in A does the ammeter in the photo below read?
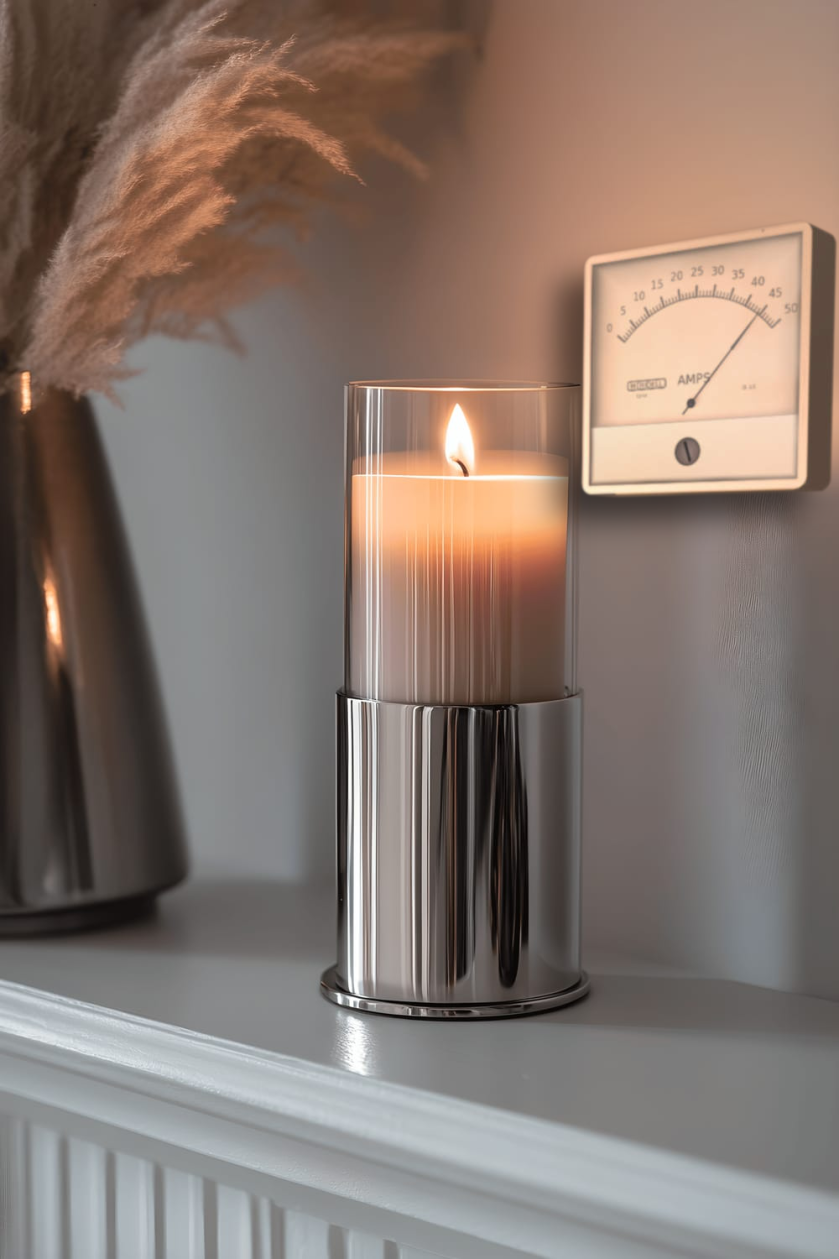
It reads **45** A
